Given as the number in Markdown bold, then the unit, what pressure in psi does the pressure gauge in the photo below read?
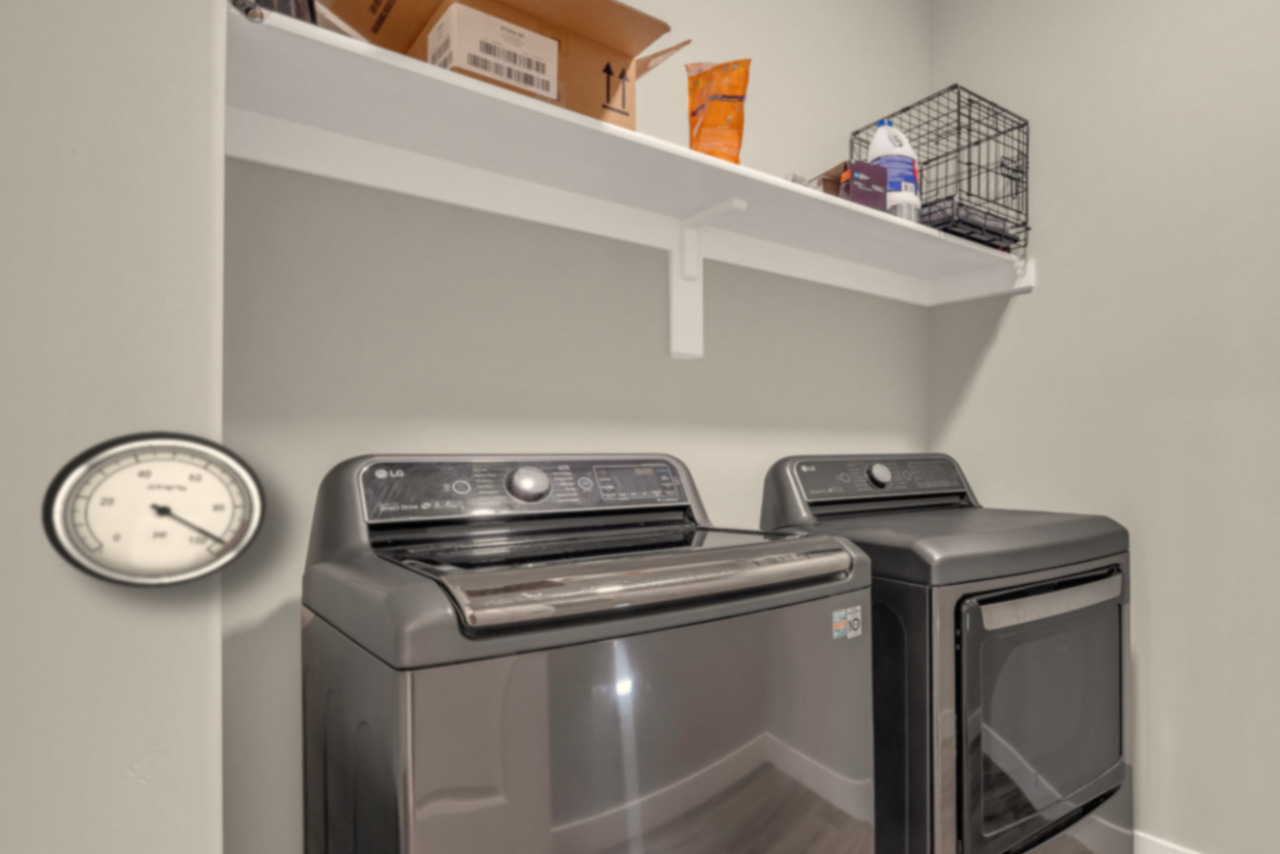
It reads **95** psi
